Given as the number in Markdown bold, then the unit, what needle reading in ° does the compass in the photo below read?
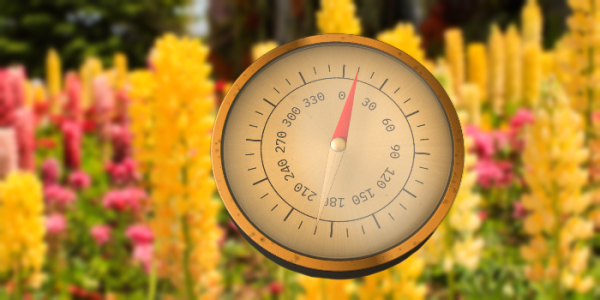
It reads **10** °
